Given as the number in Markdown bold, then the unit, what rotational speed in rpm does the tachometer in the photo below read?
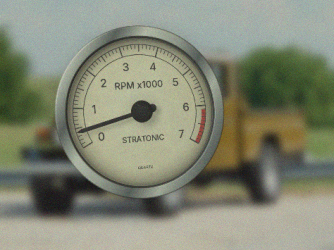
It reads **400** rpm
